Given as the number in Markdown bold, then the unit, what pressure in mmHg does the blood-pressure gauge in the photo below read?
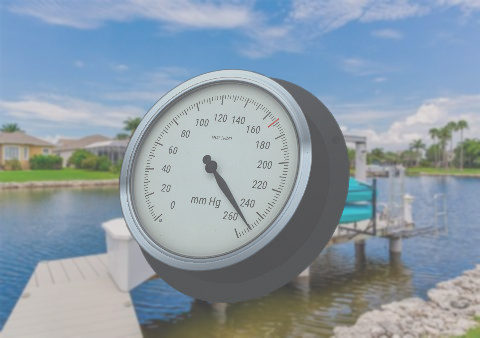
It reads **250** mmHg
